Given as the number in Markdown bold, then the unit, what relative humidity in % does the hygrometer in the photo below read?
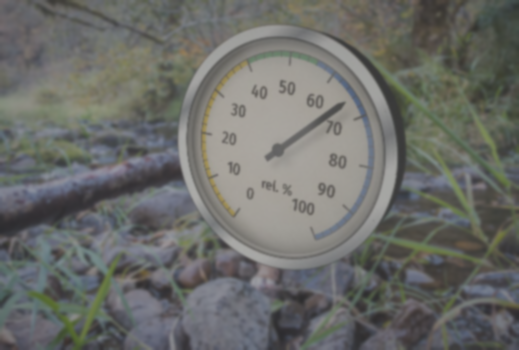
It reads **66** %
